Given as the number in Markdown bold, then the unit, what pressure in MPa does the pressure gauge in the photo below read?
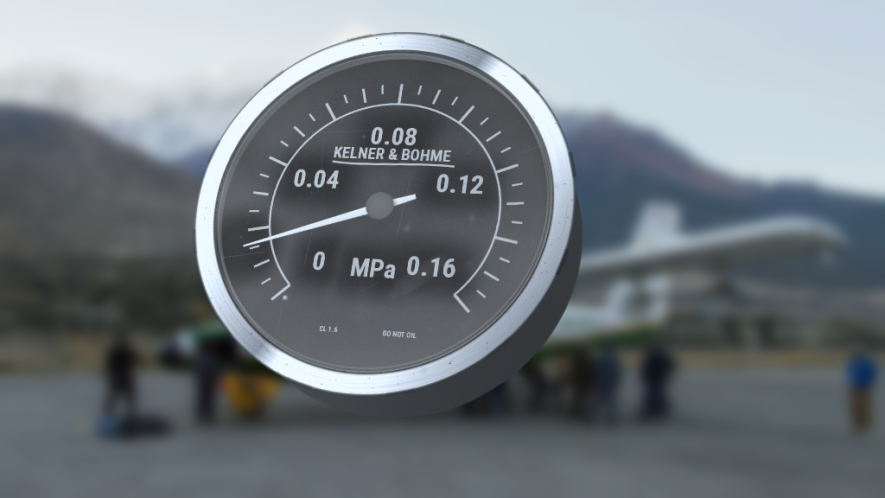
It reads **0.015** MPa
